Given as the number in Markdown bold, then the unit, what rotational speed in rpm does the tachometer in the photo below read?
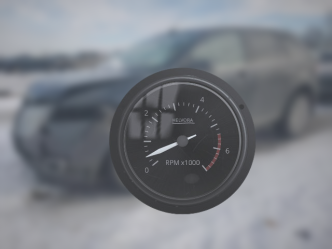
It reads **400** rpm
